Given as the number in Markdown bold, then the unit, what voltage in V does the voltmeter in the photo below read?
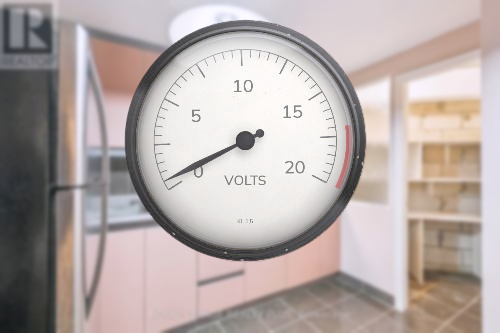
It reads **0.5** V
